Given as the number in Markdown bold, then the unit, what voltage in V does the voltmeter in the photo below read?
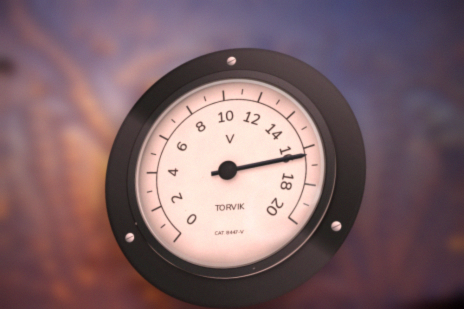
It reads **16.5** V
